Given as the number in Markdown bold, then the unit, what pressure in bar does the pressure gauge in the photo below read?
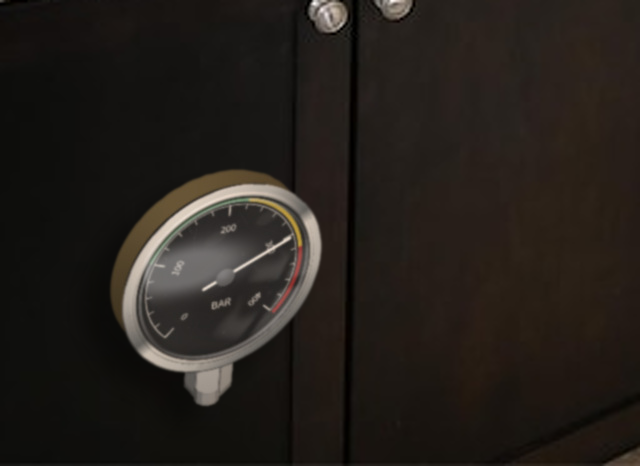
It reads **300** bar
